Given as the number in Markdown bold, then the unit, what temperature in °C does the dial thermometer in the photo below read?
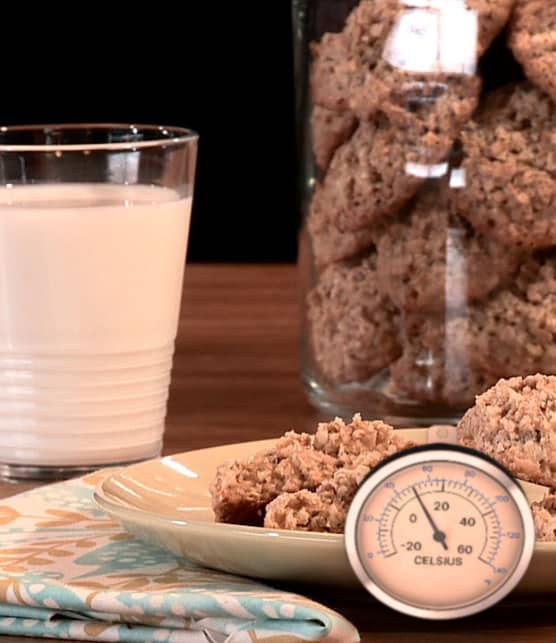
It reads **10** °C
